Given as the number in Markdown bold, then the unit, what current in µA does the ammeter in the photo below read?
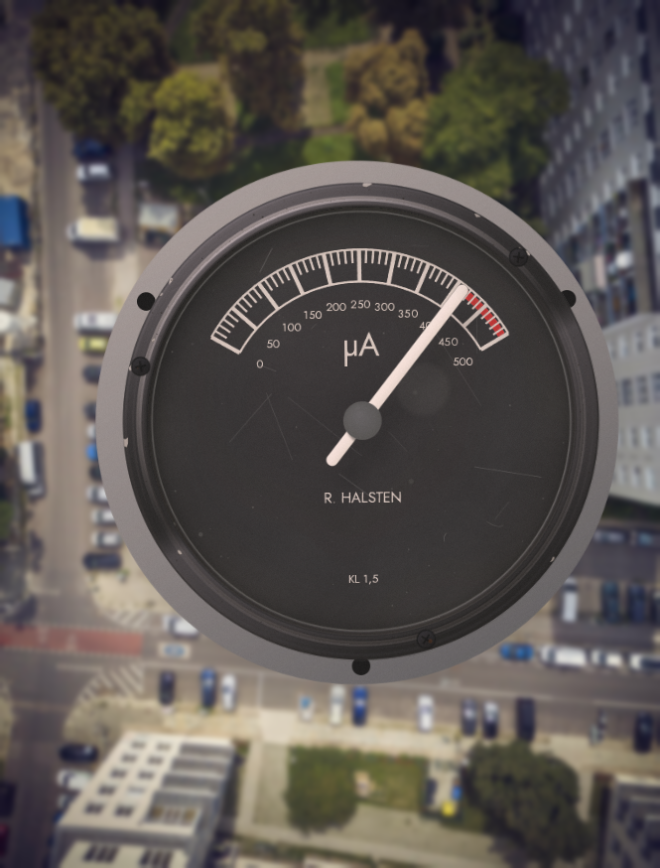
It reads **410** µA
